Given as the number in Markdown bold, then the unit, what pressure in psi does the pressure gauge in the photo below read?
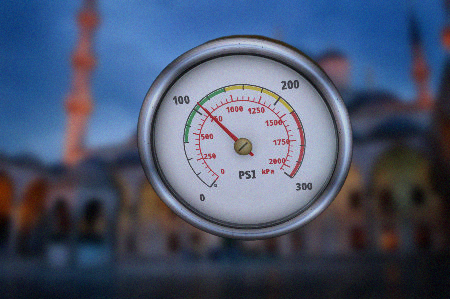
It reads **110** psi
